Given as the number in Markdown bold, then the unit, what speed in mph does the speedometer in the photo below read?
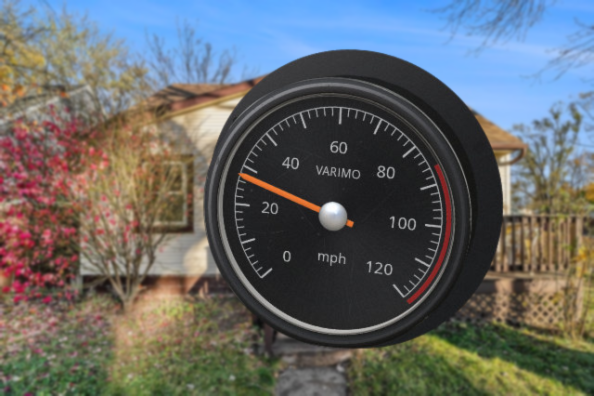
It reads **28** mph
